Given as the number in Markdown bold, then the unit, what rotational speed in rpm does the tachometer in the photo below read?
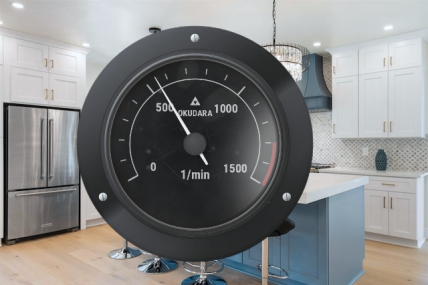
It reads **550** rpm
